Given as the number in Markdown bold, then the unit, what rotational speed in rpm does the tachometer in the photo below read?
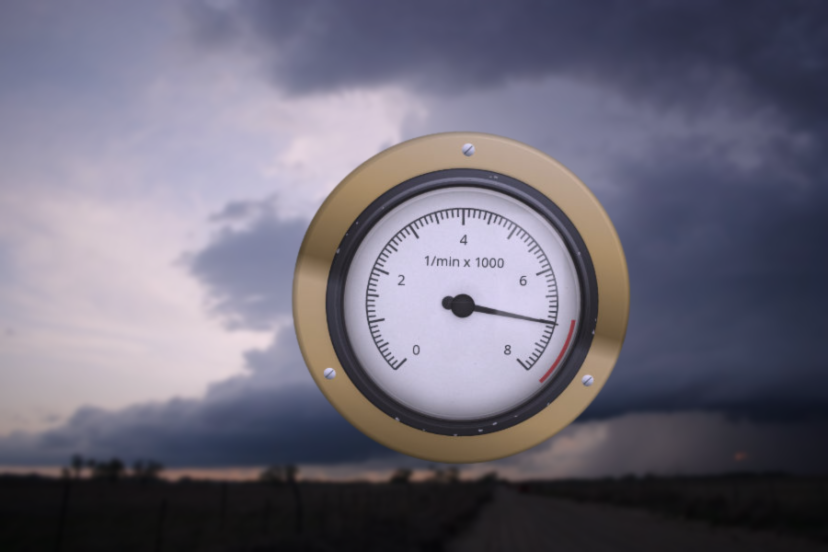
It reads **7000** rpm
